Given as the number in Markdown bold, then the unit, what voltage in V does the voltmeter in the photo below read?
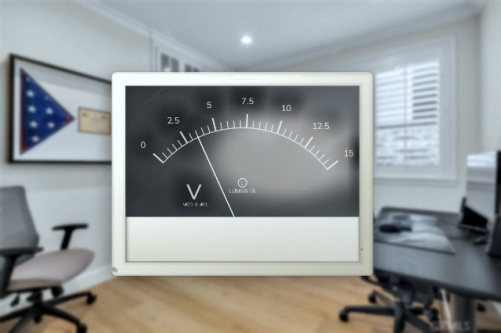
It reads **3.5** V
